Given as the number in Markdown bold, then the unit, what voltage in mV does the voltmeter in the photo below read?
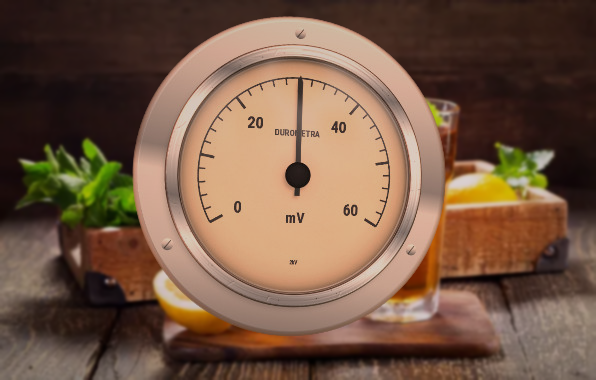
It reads **30** mV
